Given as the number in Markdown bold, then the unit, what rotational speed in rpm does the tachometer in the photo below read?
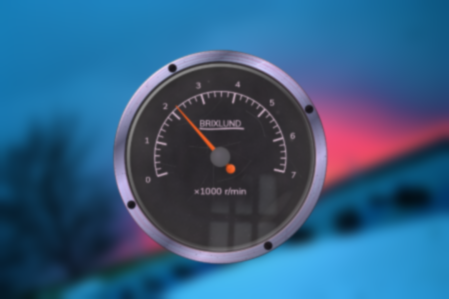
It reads **2200** rpm
